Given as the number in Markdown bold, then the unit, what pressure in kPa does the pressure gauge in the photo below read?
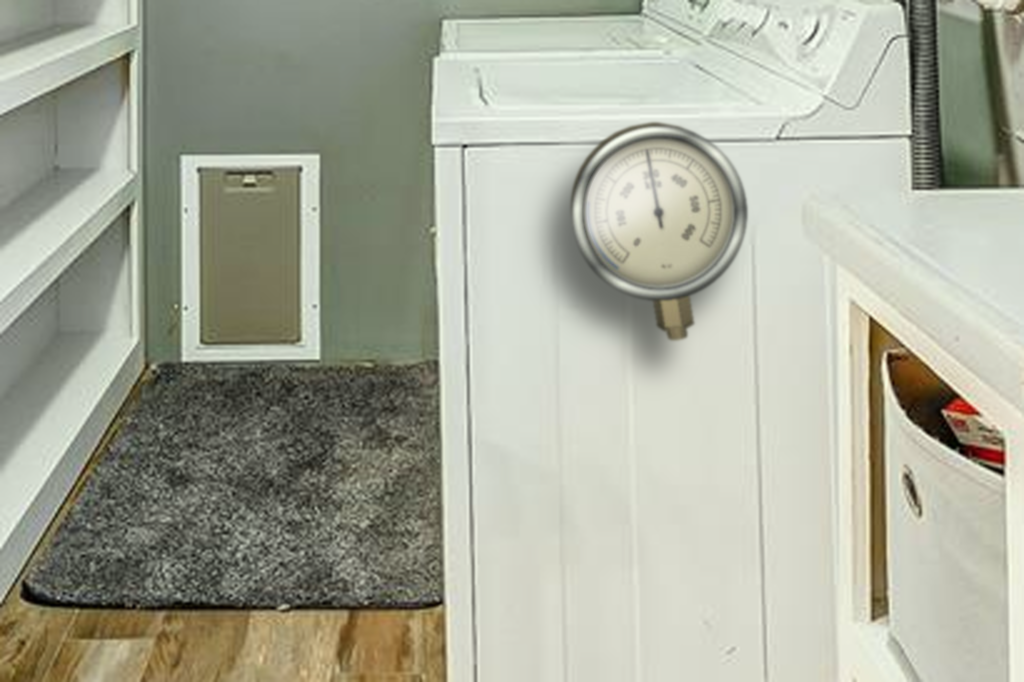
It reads **300** kPa
